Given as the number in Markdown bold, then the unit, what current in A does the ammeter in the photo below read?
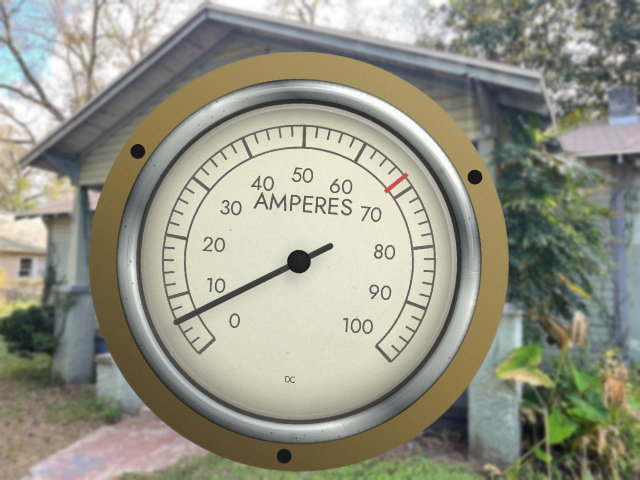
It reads **6** A
